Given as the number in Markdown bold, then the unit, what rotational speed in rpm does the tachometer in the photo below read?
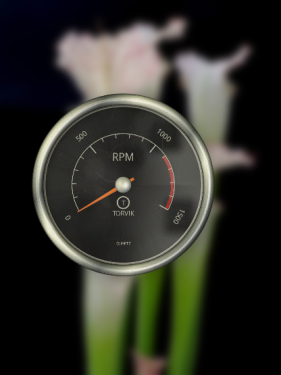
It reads **0** rpm
